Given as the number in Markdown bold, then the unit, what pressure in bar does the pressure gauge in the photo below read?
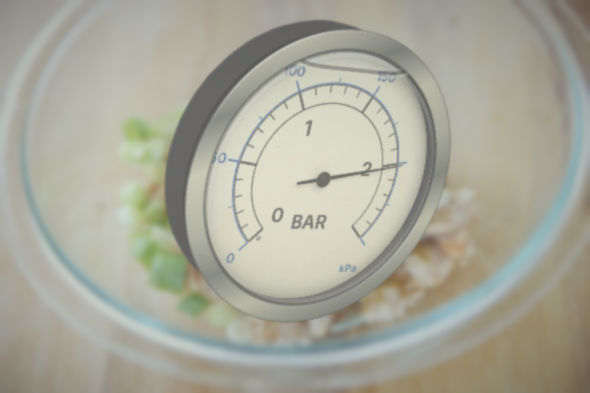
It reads **2** bar
